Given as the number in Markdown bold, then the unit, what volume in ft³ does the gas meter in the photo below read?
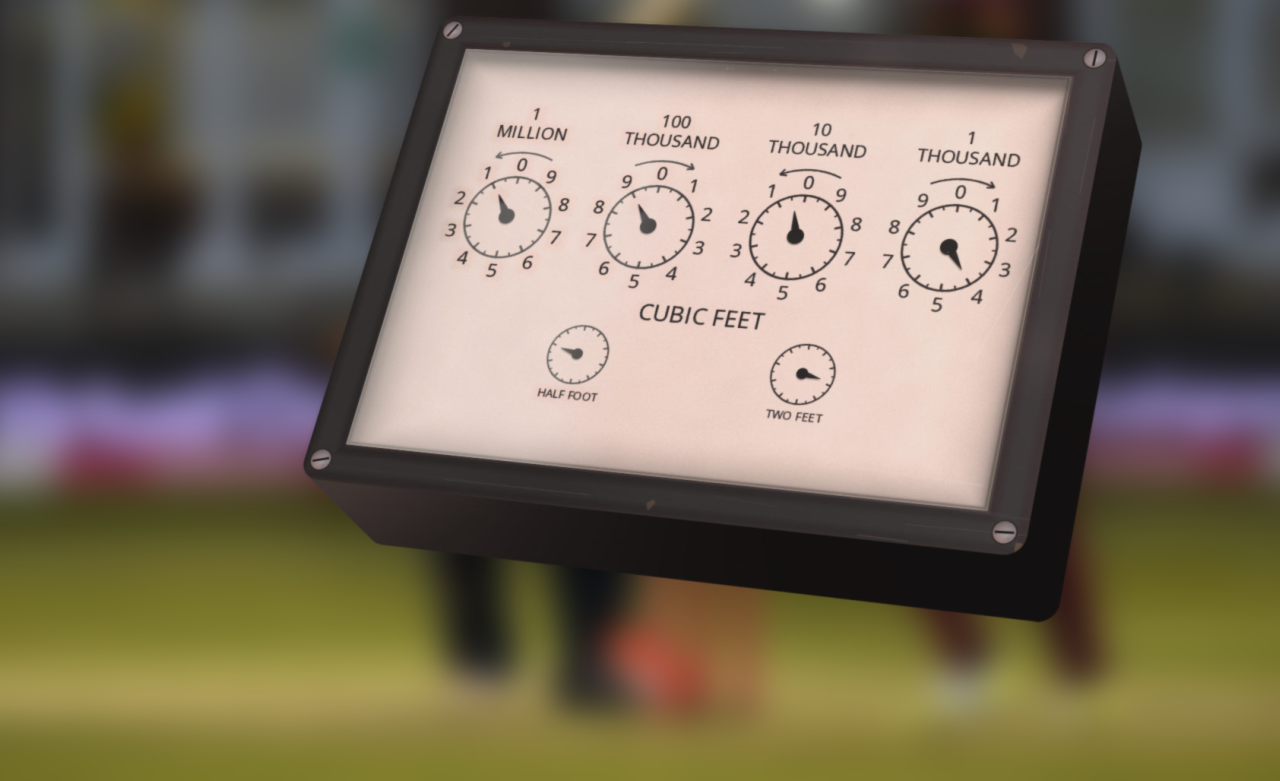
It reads **90400** ft³
